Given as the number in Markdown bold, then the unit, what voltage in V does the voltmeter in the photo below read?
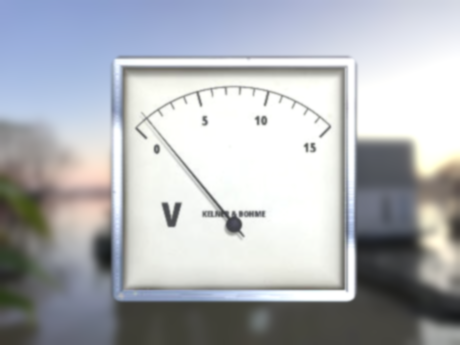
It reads **1** V
